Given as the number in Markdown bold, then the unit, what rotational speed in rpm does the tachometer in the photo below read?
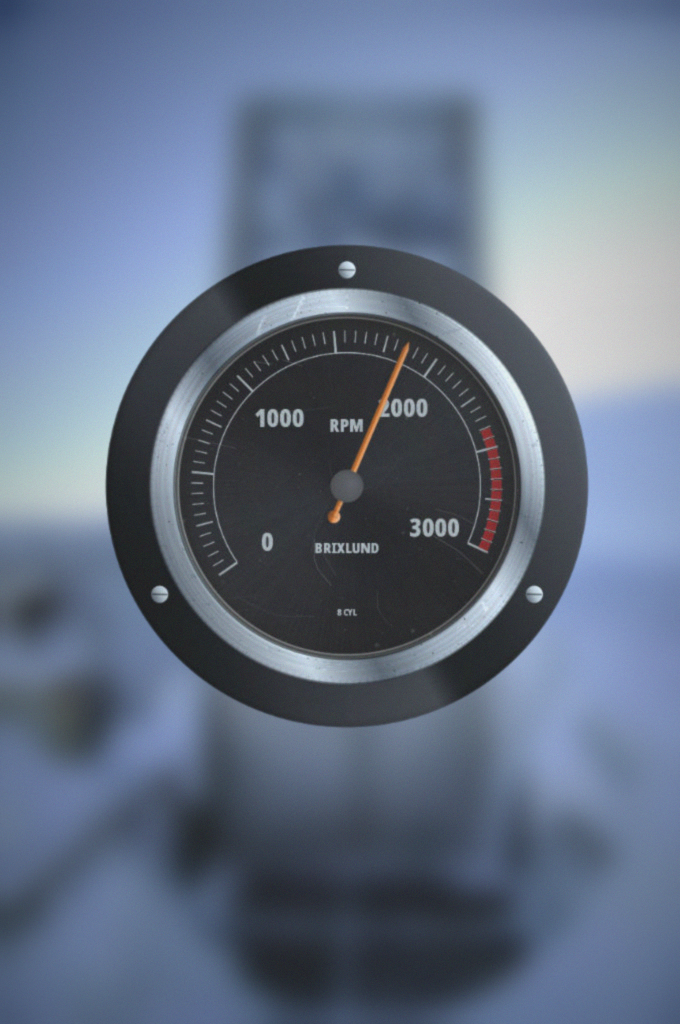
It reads **1850** rpm
